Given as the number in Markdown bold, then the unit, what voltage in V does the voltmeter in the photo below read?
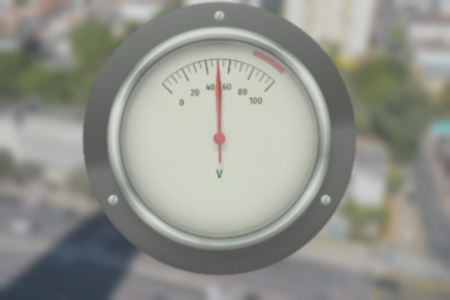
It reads **50** V
